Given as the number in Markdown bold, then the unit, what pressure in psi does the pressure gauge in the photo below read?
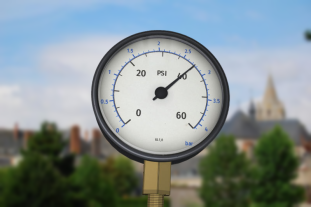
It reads **40** psi
